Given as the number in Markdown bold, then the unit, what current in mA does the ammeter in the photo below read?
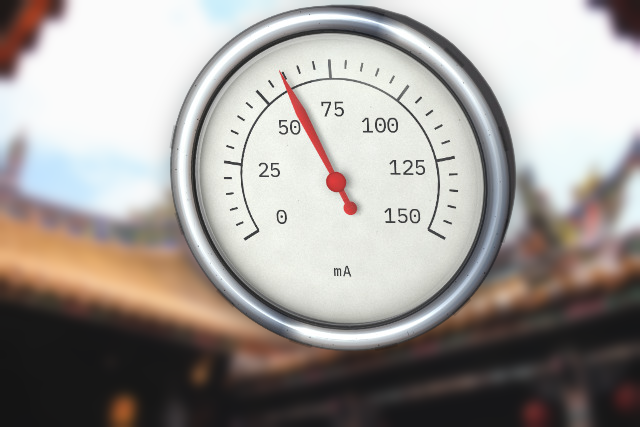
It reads **60** mA
